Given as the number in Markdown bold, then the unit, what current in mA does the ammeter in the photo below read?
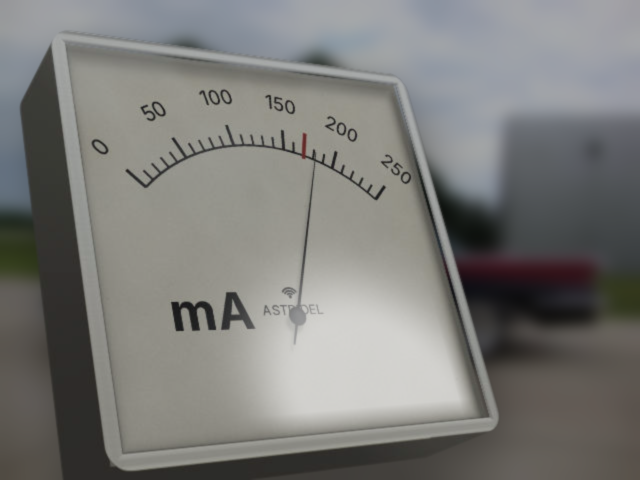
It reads **180** mA
